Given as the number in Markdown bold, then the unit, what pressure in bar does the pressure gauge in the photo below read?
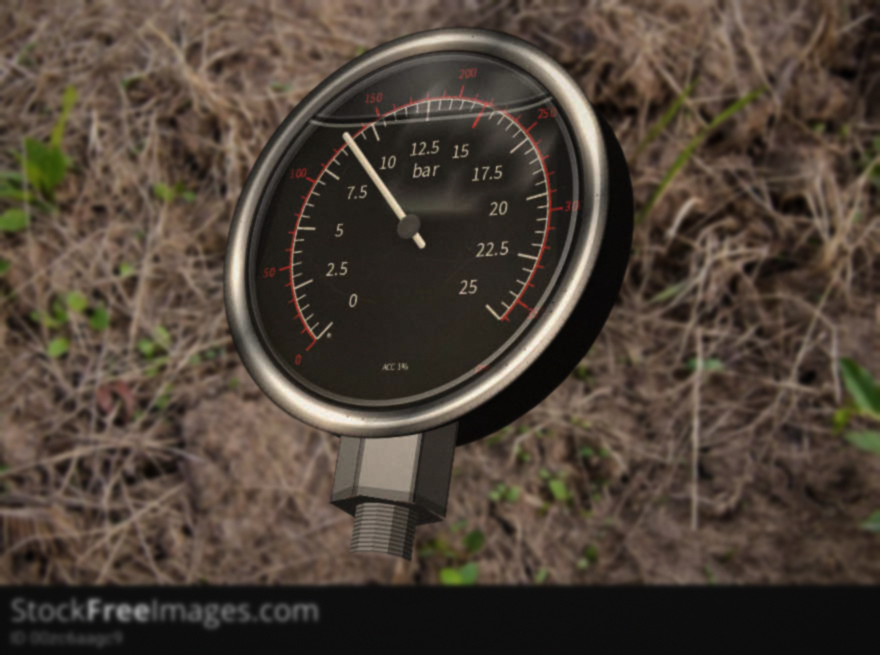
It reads **9** bar
